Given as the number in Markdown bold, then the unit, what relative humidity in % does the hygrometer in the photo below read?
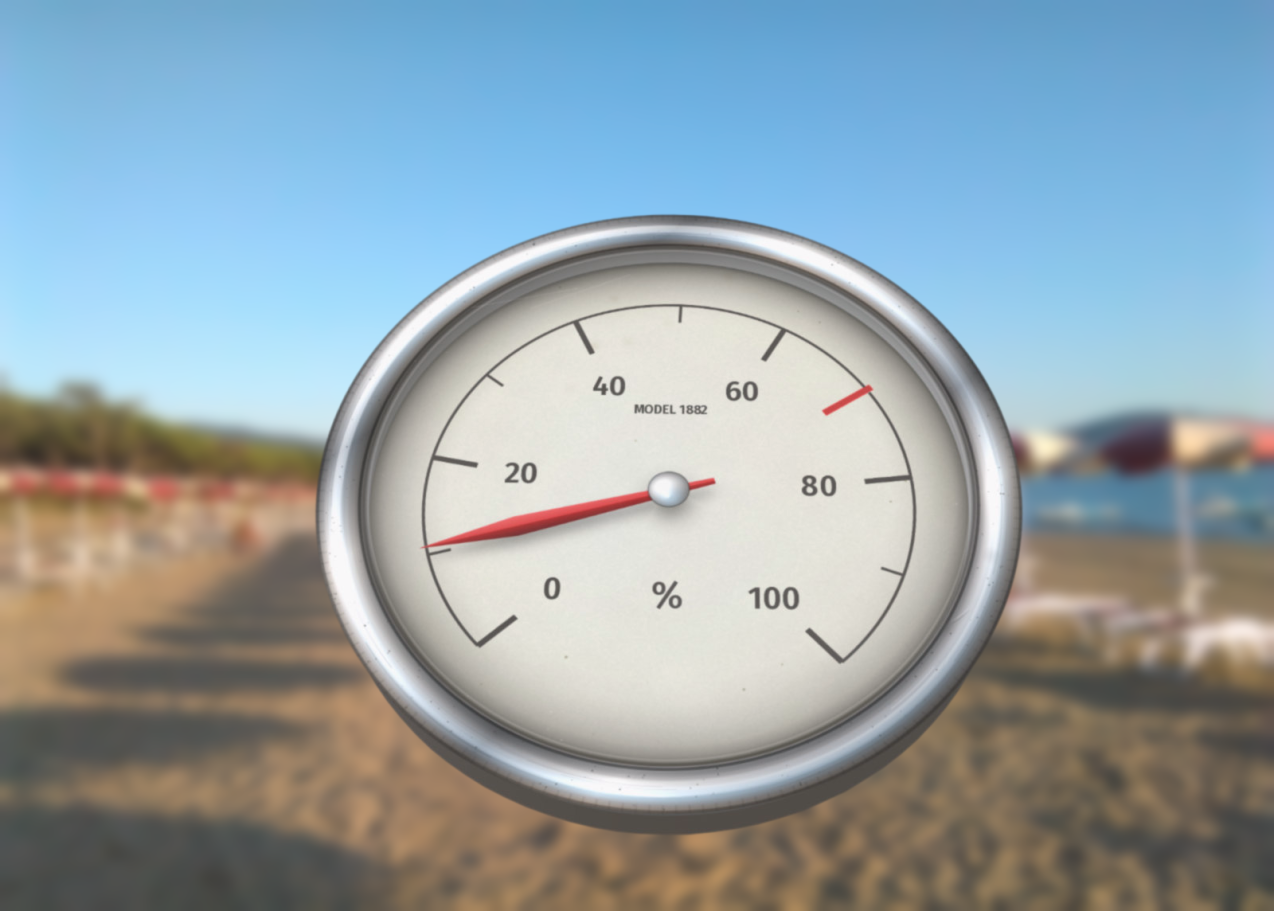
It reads **10** %
